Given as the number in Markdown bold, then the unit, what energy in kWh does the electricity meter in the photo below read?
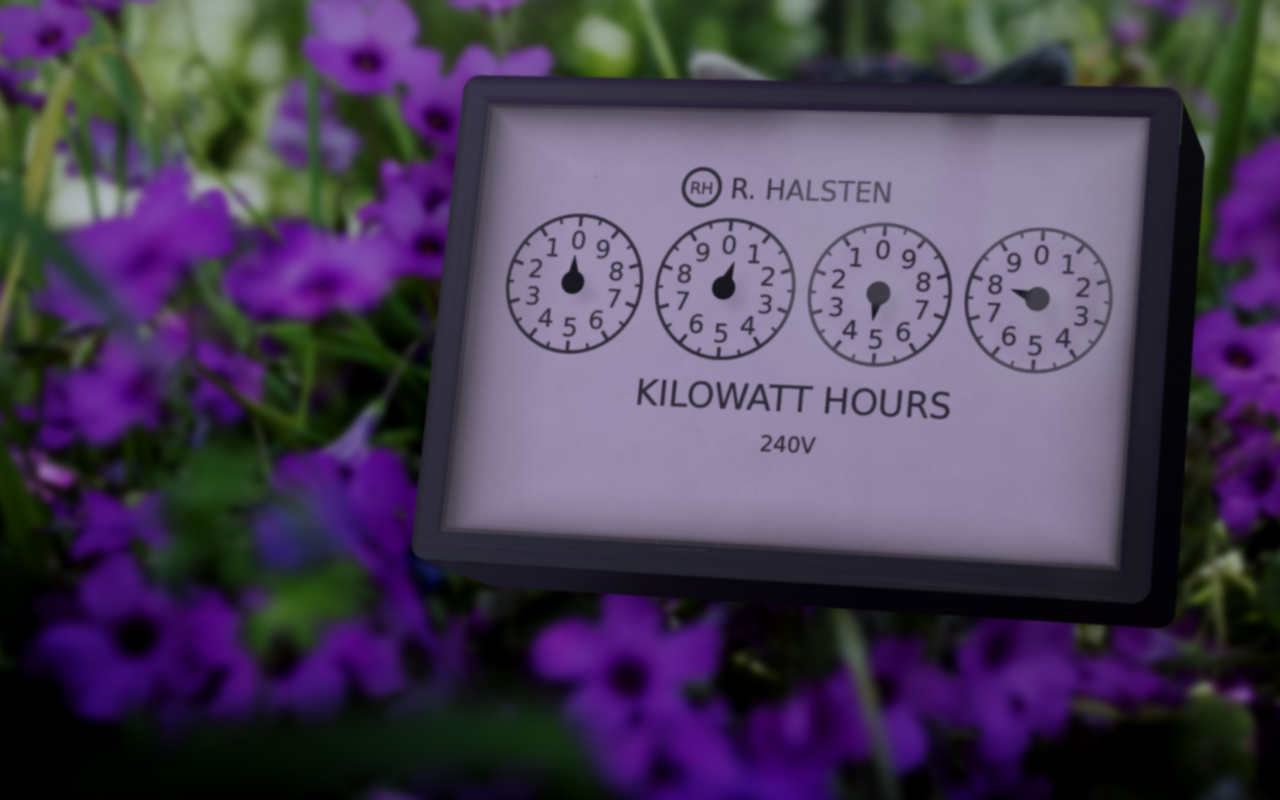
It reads **48** kWh
